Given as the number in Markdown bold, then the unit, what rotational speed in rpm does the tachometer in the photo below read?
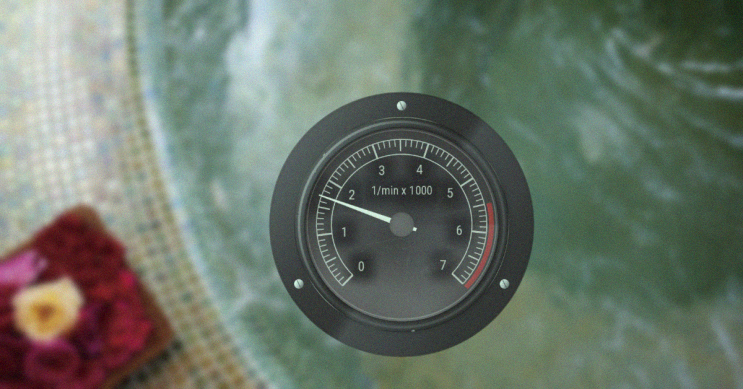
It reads **1700** rpm
